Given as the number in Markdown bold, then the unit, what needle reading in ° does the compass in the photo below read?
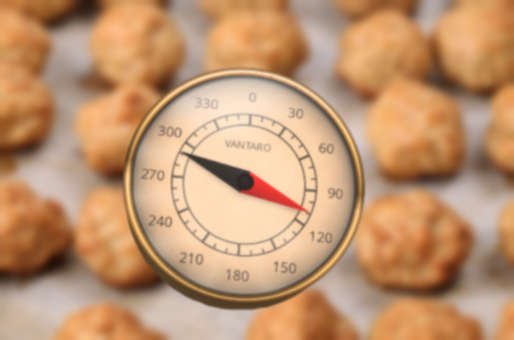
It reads **110** °
